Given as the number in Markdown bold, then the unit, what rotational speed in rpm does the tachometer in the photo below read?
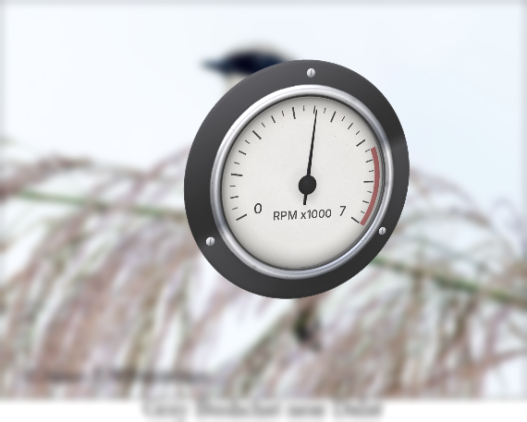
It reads **3500** rpm
